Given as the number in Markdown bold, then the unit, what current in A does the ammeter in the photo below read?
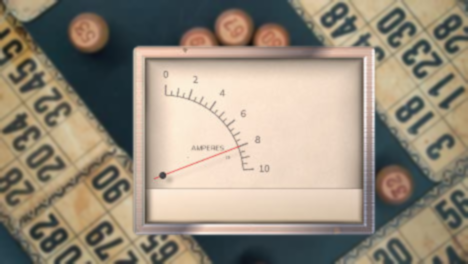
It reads **8** A
